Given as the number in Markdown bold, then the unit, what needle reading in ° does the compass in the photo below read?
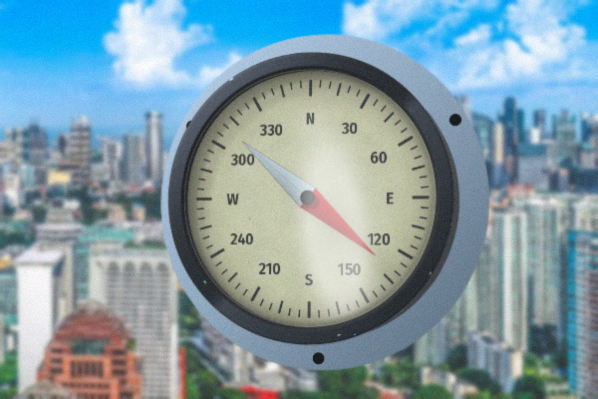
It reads **130** °
